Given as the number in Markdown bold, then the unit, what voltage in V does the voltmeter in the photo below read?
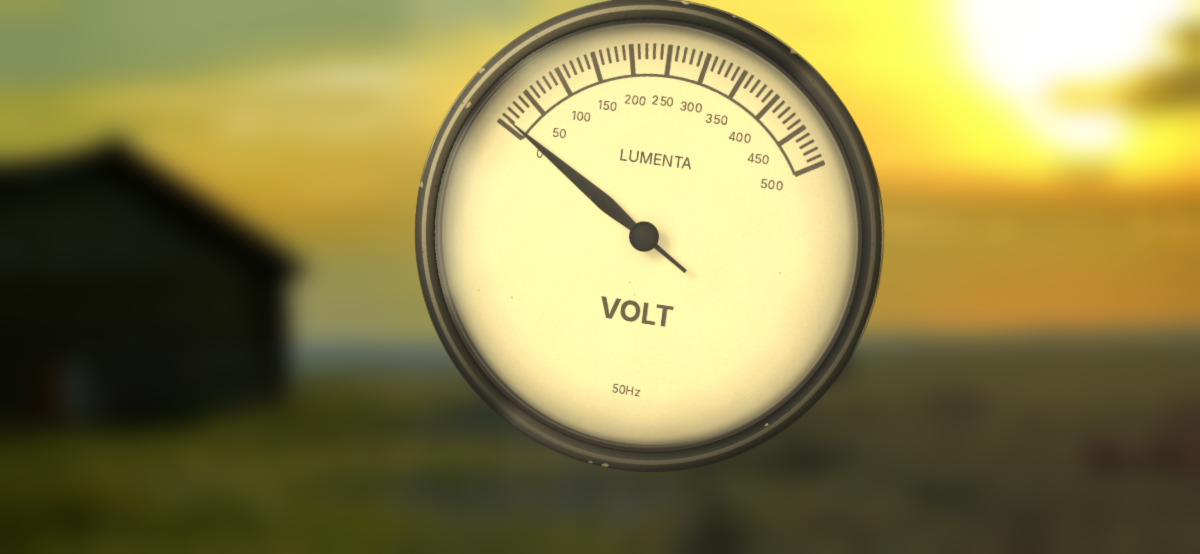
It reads **10** V
